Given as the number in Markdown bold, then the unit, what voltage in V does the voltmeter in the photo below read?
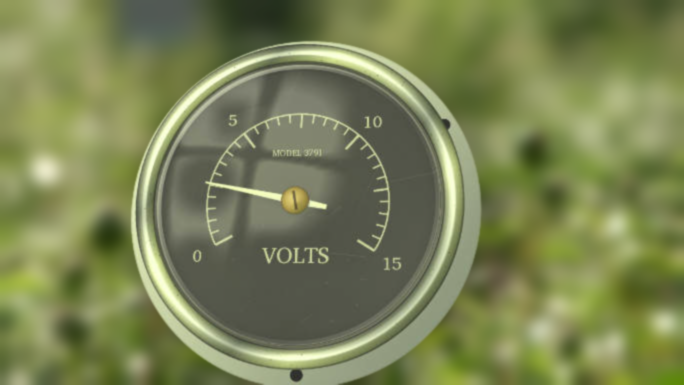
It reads **2.5** V
